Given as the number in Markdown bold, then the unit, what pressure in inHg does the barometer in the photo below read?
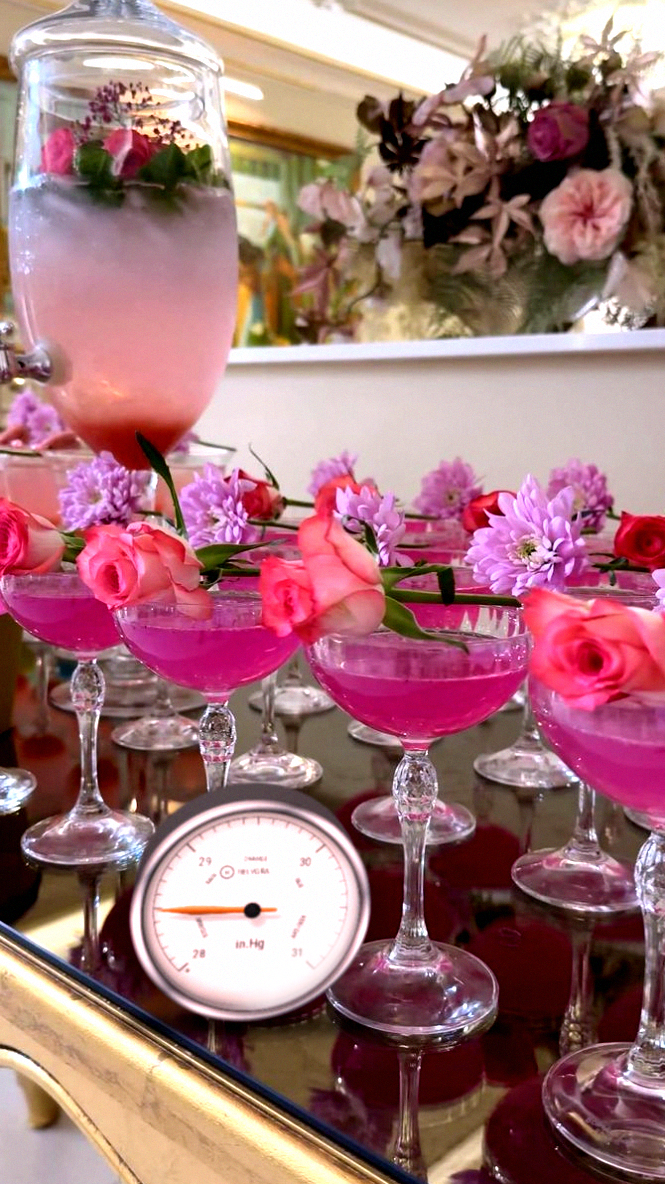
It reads **28.5** inHg
